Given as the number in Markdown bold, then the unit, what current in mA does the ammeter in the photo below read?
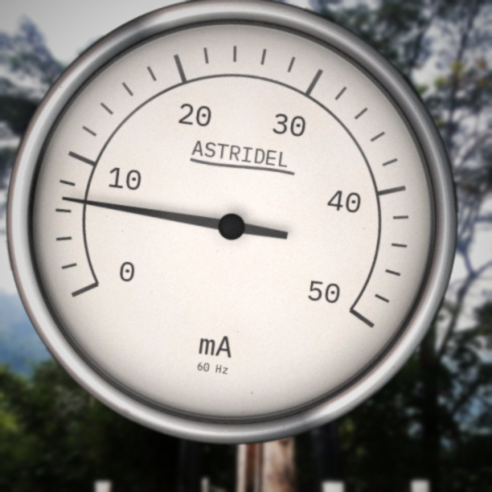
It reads **7** mA
